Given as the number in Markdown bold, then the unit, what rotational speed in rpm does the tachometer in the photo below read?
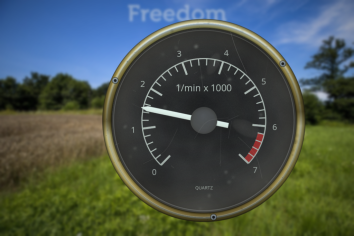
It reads **1500** rpm
